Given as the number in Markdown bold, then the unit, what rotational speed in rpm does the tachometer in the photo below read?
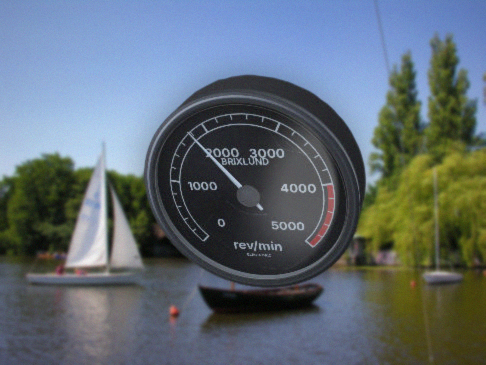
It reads **1800** rpm
